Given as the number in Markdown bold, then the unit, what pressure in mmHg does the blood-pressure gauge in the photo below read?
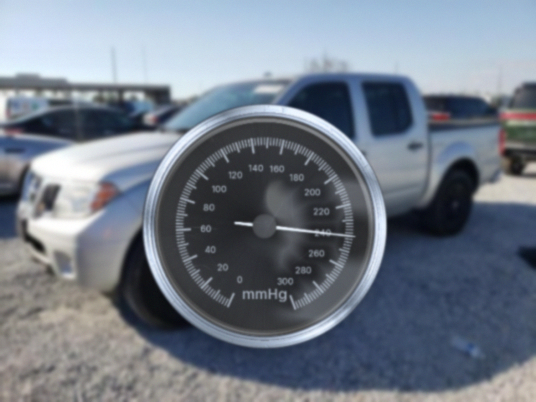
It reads **240** mmHg
